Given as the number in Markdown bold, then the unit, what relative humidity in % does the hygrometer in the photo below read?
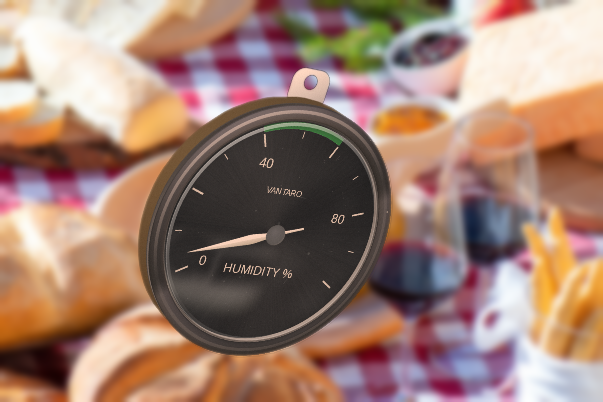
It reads **5** %
